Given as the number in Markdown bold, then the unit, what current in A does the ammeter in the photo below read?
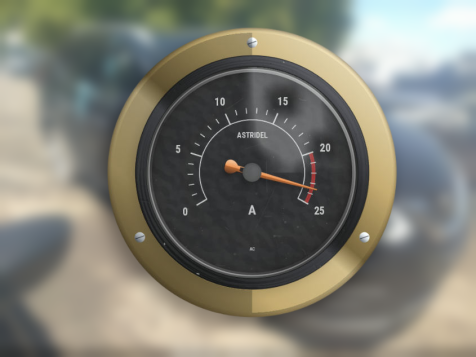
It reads **23.5** A
